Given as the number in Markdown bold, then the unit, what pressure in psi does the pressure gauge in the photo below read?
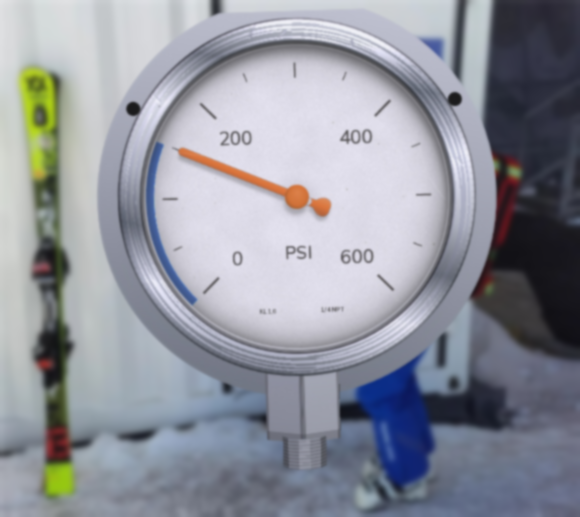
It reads **150** psi
